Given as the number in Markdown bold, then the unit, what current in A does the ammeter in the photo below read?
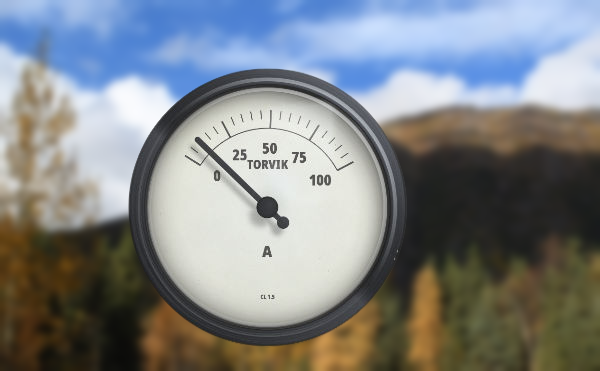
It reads **10** A
